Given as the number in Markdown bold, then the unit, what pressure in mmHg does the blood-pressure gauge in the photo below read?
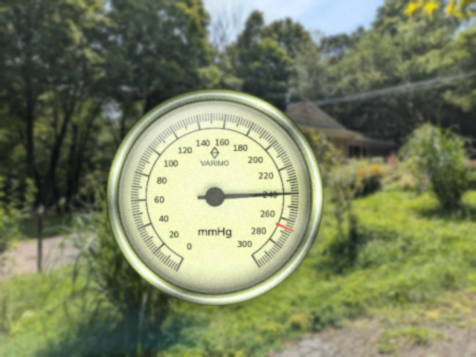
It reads **240** mmHg
